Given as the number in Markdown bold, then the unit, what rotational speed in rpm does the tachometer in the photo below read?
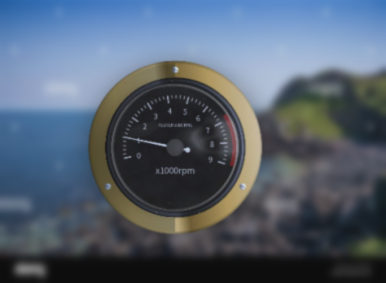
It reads **1000** rpm
